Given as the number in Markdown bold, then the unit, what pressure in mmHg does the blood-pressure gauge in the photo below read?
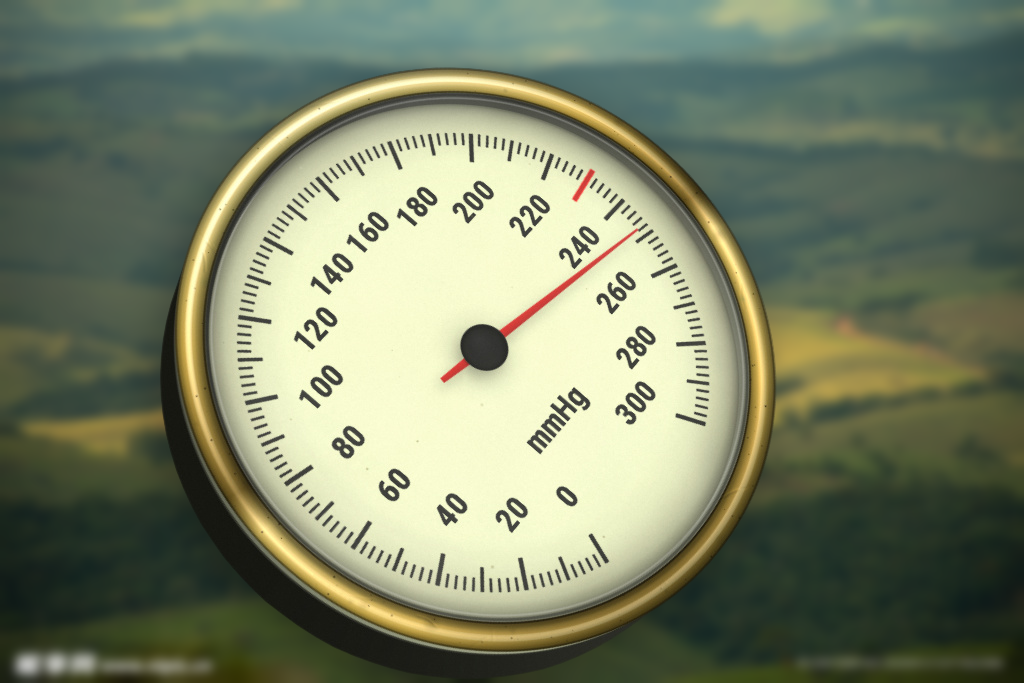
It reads **248** mmHg
